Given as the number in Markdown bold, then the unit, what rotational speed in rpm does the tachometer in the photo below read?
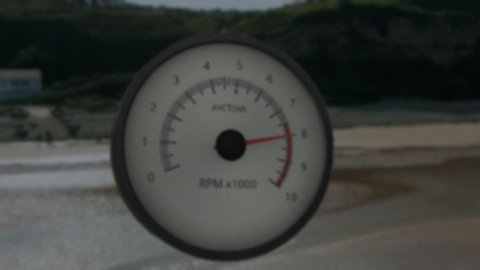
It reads **8000** rpm
